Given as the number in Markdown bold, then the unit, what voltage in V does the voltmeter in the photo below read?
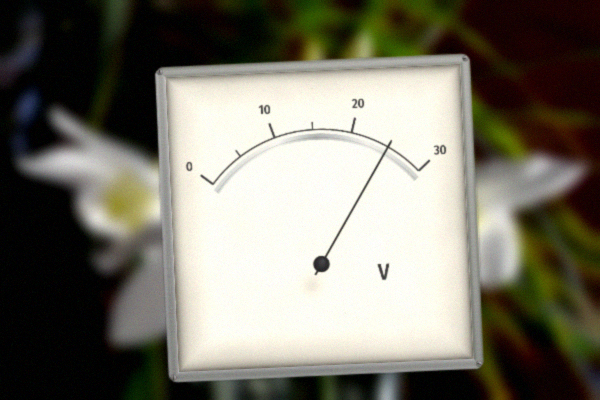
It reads **25** V
